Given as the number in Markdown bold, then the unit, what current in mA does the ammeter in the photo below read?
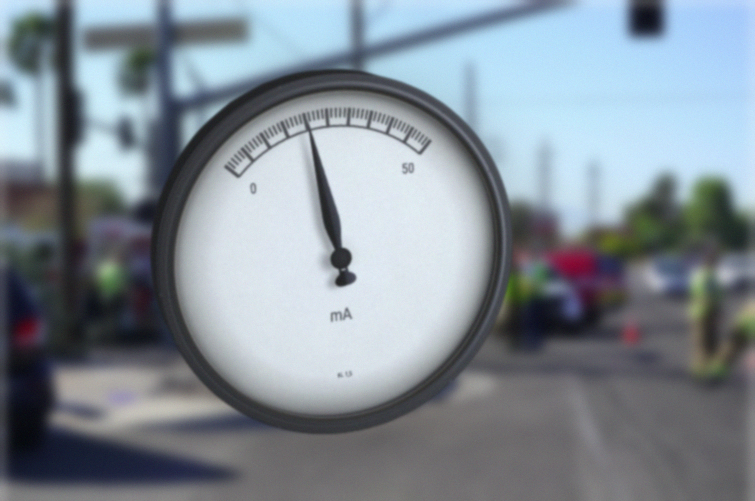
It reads **20** mA
